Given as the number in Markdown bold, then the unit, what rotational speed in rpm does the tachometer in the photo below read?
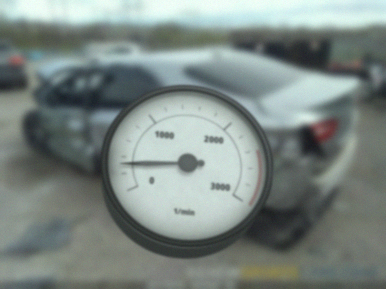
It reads **300** rpm
